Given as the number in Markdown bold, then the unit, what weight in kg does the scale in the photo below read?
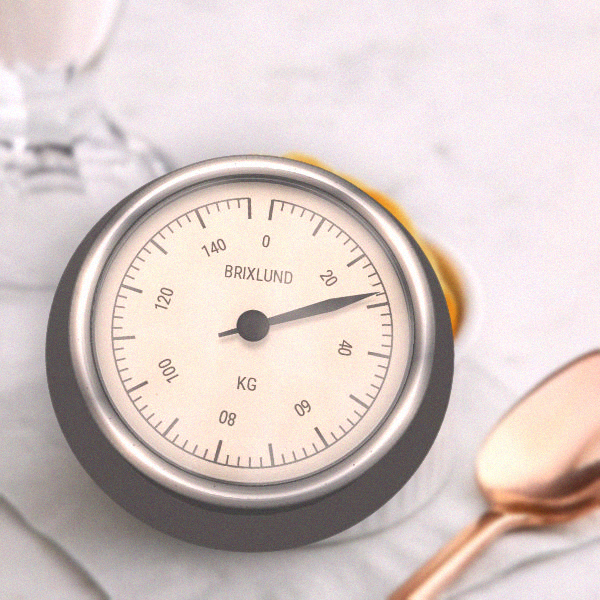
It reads **28** kg
